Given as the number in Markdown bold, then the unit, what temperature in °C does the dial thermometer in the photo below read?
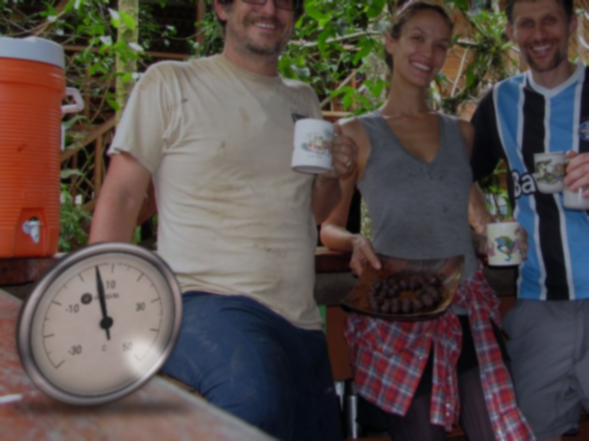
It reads **5** °C
